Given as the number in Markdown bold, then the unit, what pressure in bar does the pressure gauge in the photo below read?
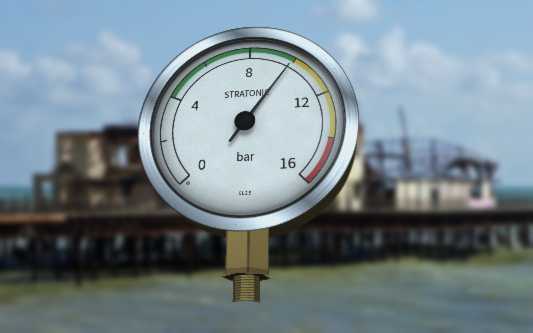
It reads **10** bar
